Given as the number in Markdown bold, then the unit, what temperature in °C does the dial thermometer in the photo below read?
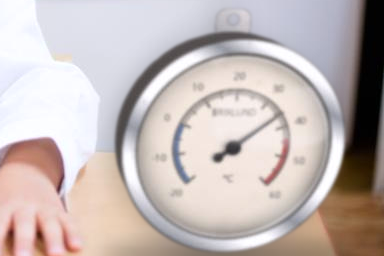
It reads **35** °C
